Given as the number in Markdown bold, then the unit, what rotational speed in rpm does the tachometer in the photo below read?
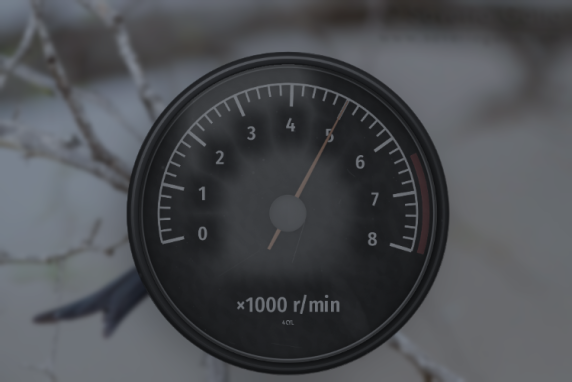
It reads **5000** rpm
